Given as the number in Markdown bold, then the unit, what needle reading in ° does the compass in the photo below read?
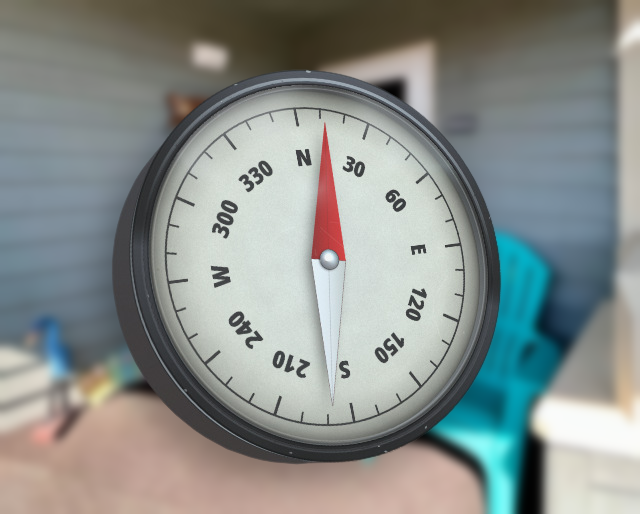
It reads **10** °
